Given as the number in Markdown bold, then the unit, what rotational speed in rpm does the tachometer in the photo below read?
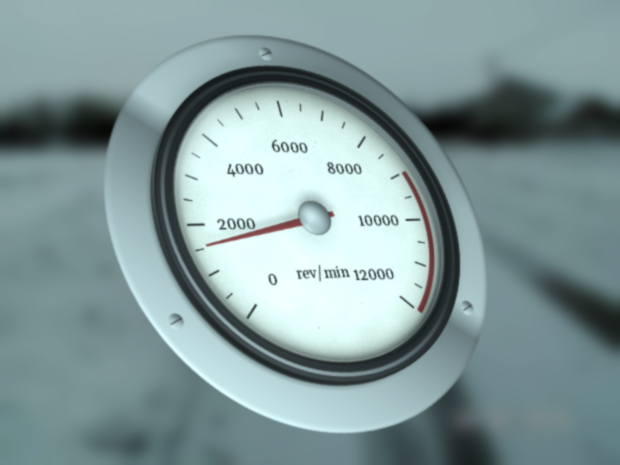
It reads **1500** rpm
